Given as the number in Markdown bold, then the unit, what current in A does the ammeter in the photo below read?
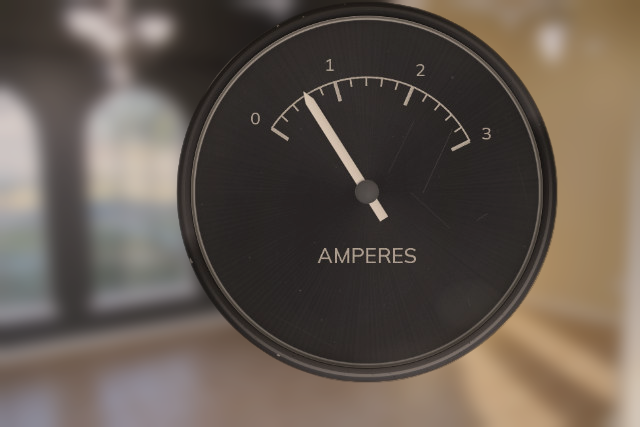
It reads **0.6** A
